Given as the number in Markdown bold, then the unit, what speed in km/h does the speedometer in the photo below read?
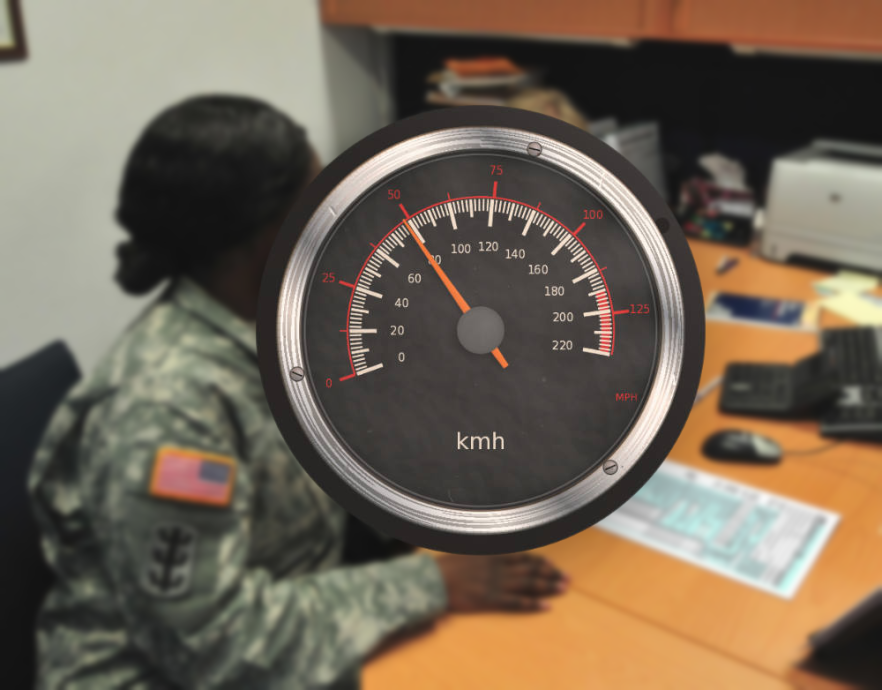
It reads **78** km/h
